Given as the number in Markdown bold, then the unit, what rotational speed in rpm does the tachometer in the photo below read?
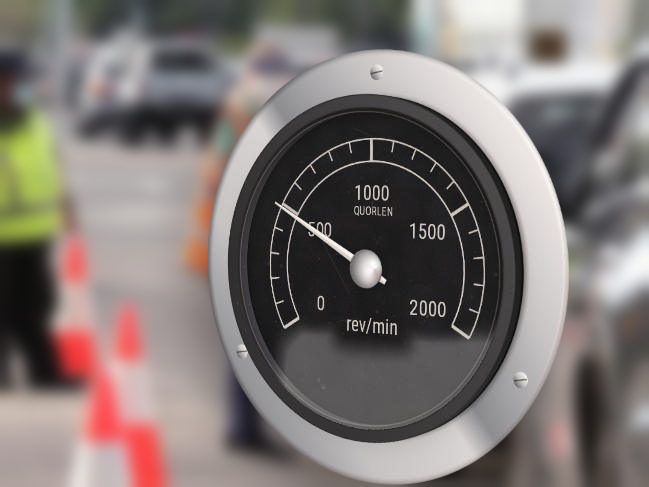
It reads **500** rpm
